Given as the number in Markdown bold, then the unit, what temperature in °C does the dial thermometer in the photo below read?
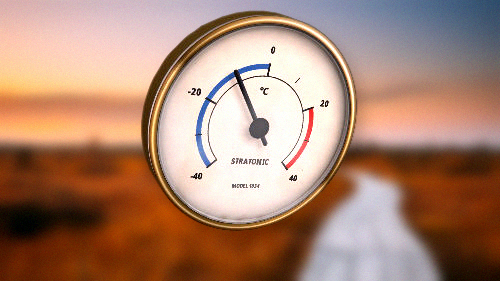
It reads **-10** °C
